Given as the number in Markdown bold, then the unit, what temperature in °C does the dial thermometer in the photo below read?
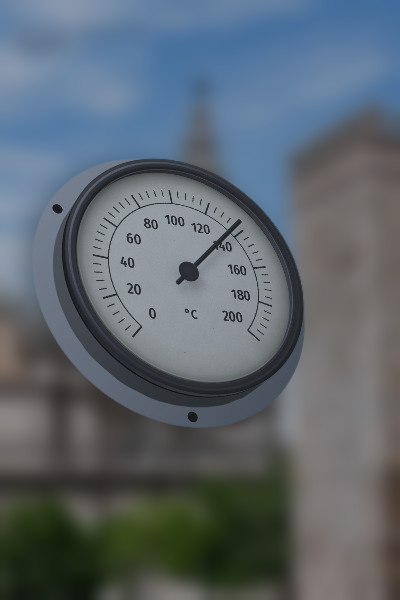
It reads **136** °C
